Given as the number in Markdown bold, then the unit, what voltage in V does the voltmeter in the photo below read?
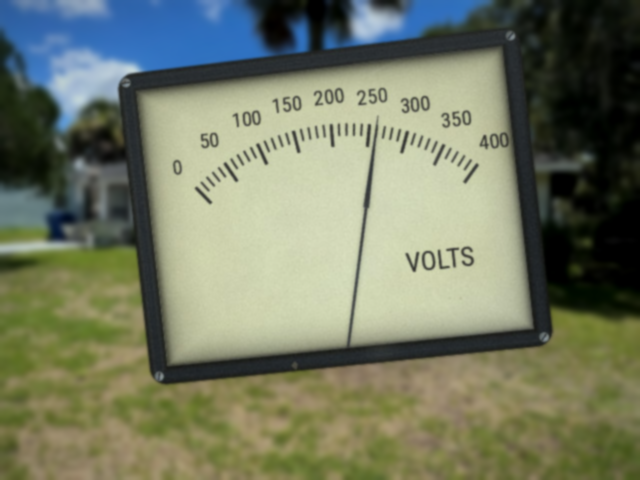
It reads **260** V
